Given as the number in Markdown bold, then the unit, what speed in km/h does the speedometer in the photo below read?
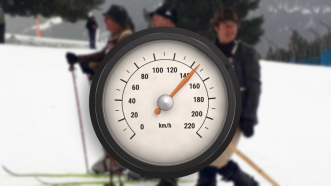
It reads **145** km/h
